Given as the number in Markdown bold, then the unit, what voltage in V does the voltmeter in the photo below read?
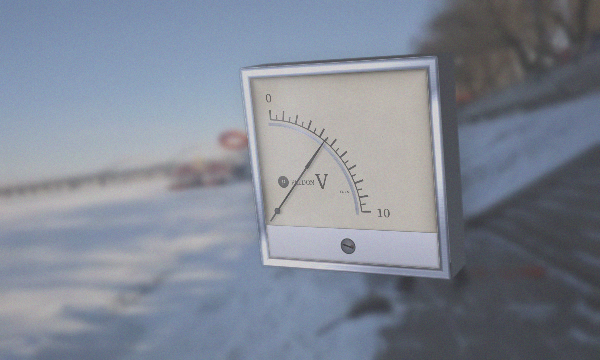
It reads **4.5** V
